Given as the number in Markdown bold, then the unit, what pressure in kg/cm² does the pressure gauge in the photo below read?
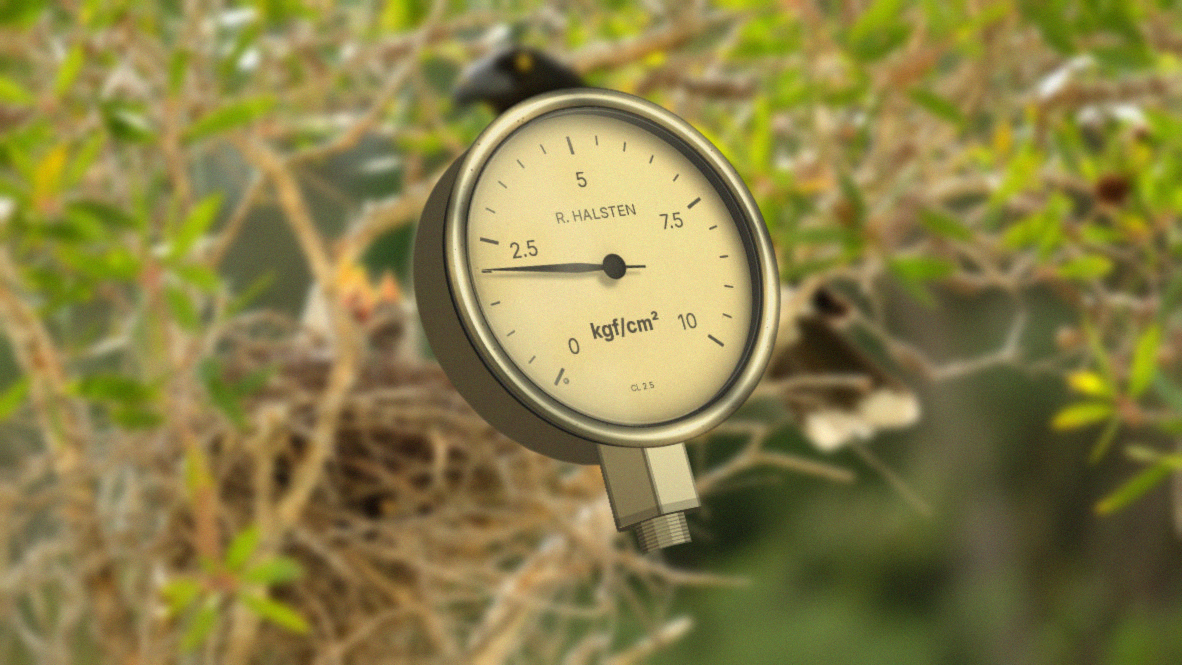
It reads **2** kg/cm²
